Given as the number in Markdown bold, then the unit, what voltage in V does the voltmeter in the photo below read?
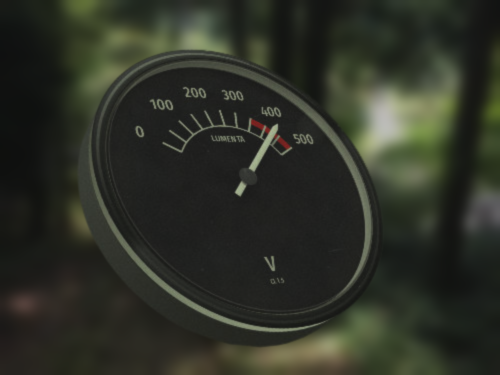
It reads **425** V
